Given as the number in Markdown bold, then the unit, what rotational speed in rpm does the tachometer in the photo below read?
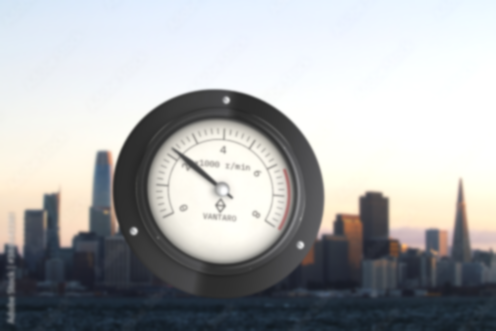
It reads **2200** rpm
